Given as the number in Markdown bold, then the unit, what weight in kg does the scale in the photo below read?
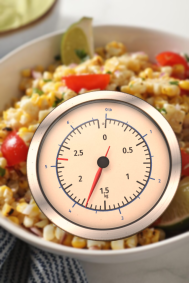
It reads **1.7** kg
